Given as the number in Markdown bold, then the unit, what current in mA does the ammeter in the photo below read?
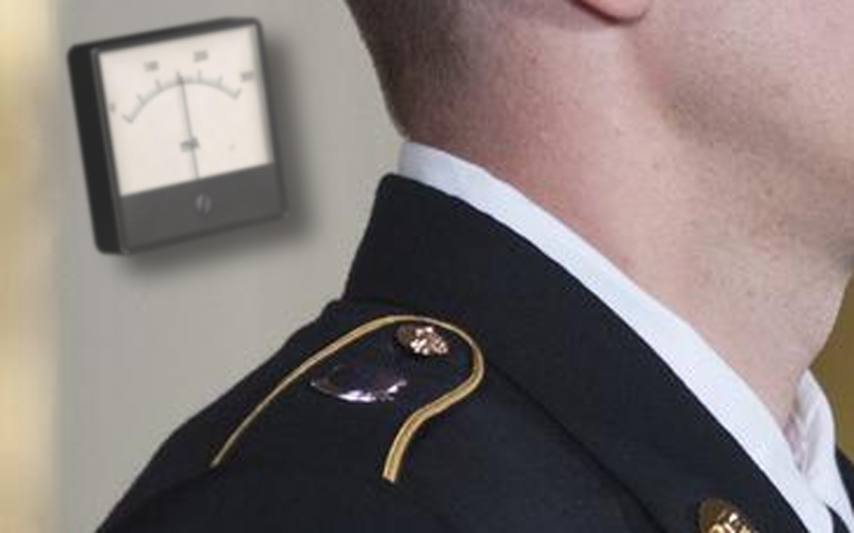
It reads **150** mA
